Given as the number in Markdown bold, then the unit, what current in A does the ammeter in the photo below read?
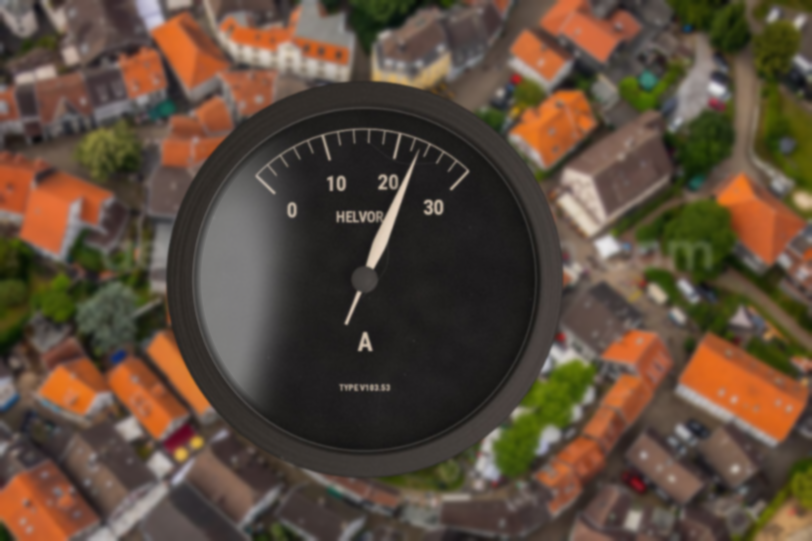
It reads **23** A
